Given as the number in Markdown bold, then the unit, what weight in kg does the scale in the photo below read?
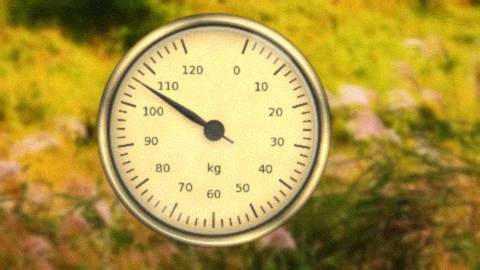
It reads **106** kg
